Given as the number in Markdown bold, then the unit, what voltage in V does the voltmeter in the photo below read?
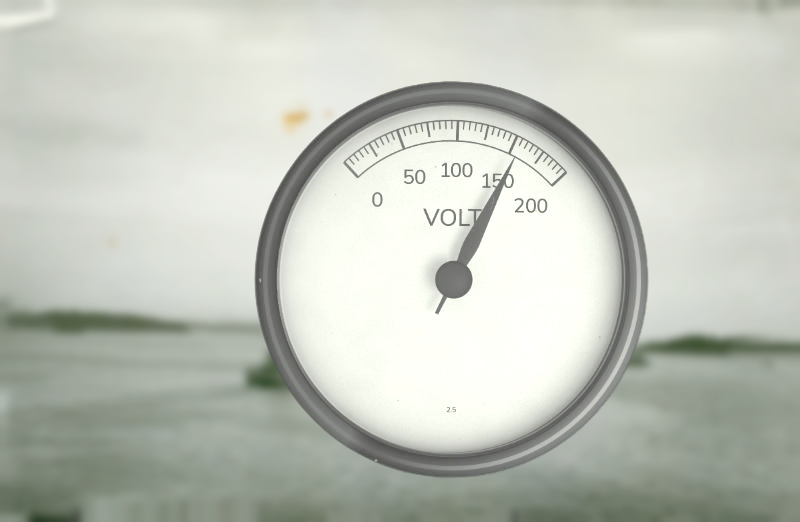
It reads **155** V
